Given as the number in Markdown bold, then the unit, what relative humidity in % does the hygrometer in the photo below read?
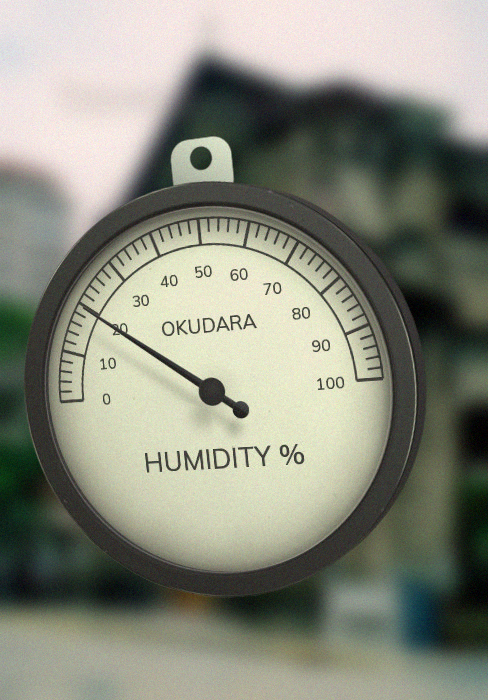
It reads **20** %
